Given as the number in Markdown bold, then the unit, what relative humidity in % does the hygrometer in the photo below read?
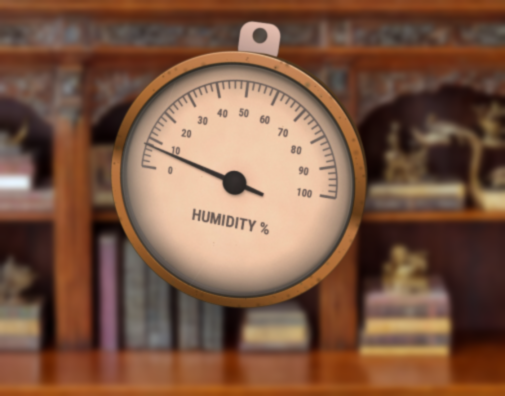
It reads **8** %
